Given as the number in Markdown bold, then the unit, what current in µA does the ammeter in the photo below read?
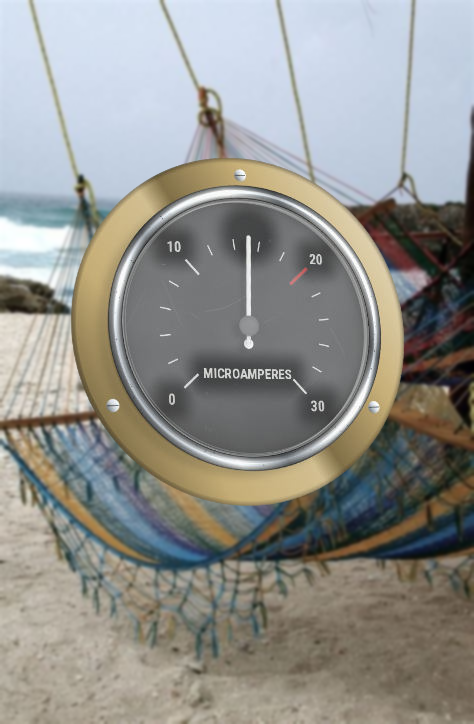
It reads **15** µA
